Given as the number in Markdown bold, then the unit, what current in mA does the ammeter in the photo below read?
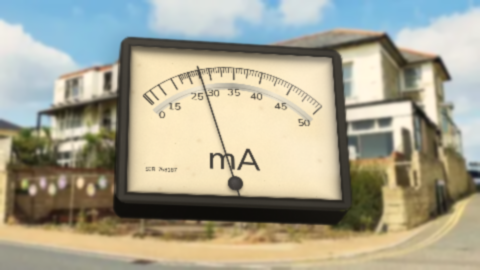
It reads **27.5** mA
